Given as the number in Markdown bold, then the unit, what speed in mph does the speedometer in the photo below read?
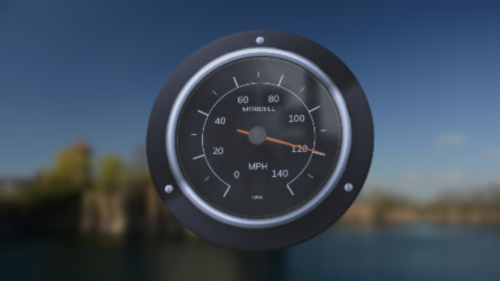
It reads **120** mph
